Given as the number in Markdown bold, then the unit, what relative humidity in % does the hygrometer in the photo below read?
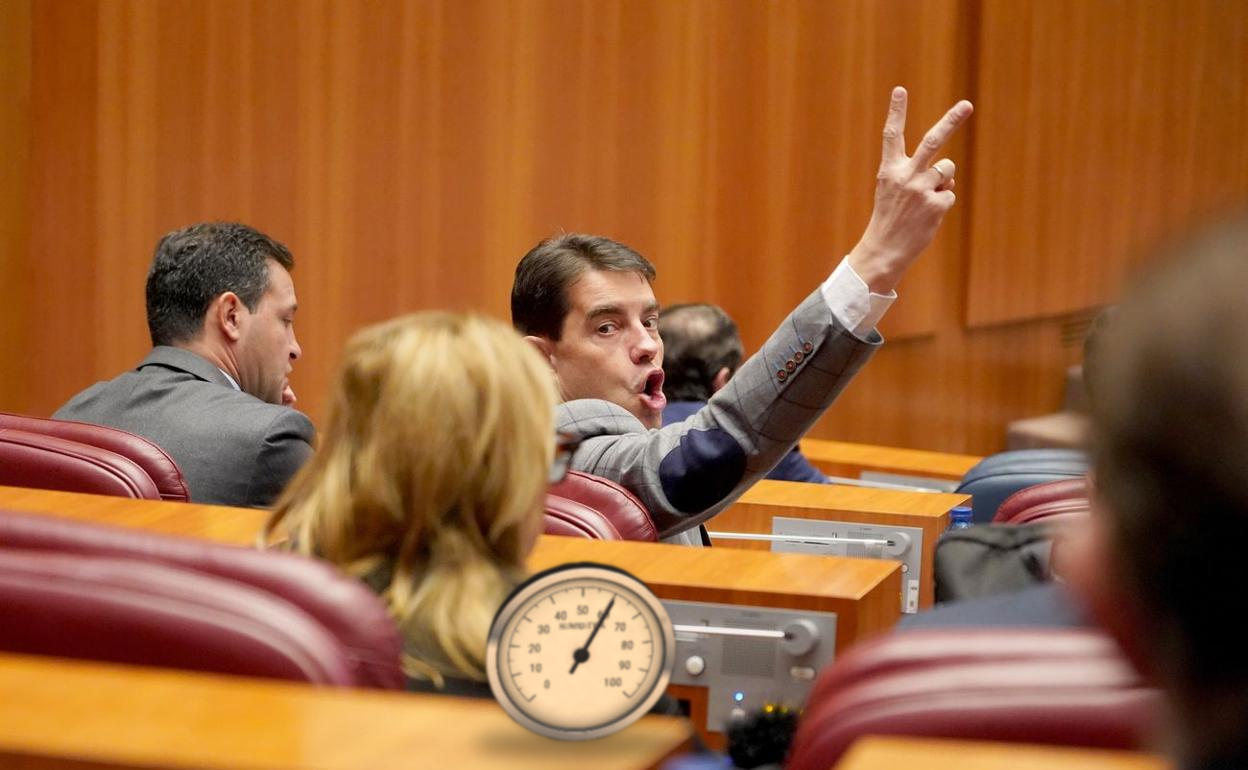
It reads **60** %
